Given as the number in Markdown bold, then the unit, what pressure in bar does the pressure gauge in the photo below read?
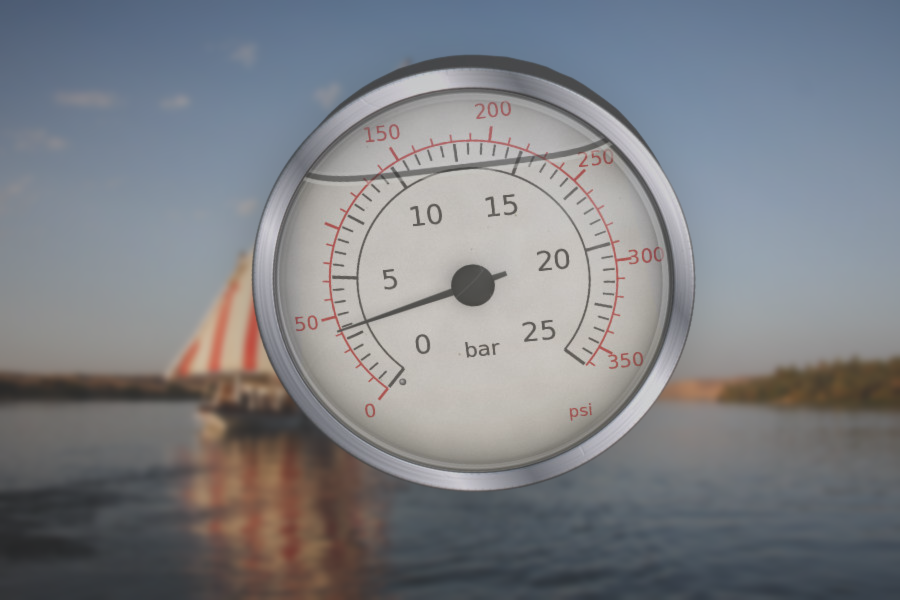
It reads **3** bar
